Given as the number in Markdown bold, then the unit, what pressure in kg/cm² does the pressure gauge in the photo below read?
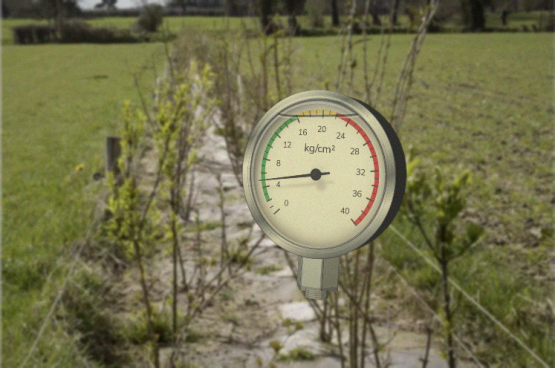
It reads **5** kg/cm²
